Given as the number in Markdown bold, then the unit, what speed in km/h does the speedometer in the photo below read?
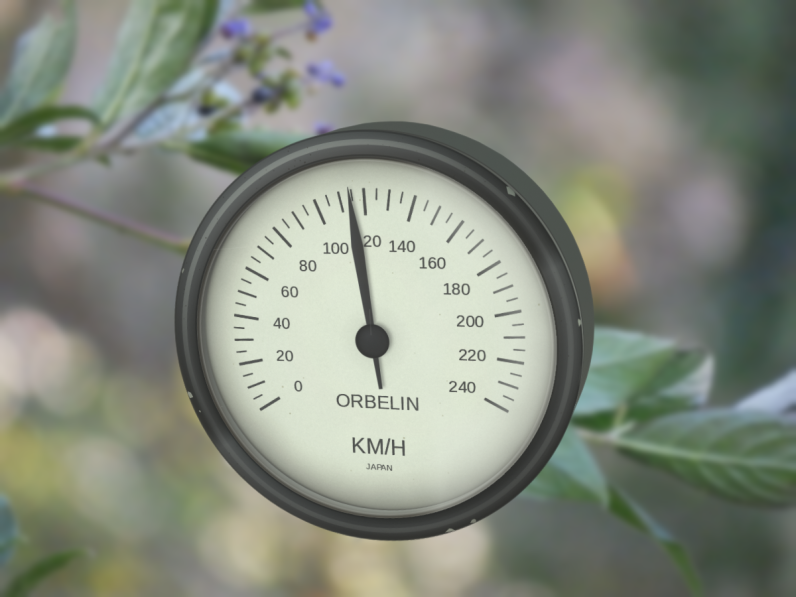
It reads **115** km/h
